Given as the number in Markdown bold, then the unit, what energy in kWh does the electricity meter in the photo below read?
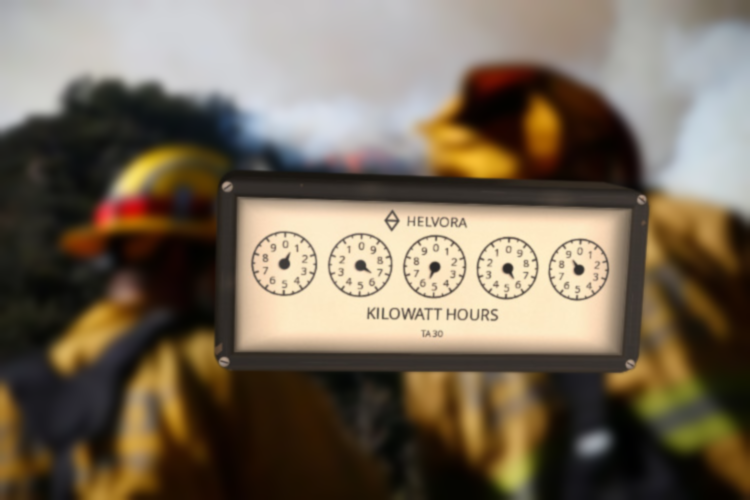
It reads **6559** kWh
